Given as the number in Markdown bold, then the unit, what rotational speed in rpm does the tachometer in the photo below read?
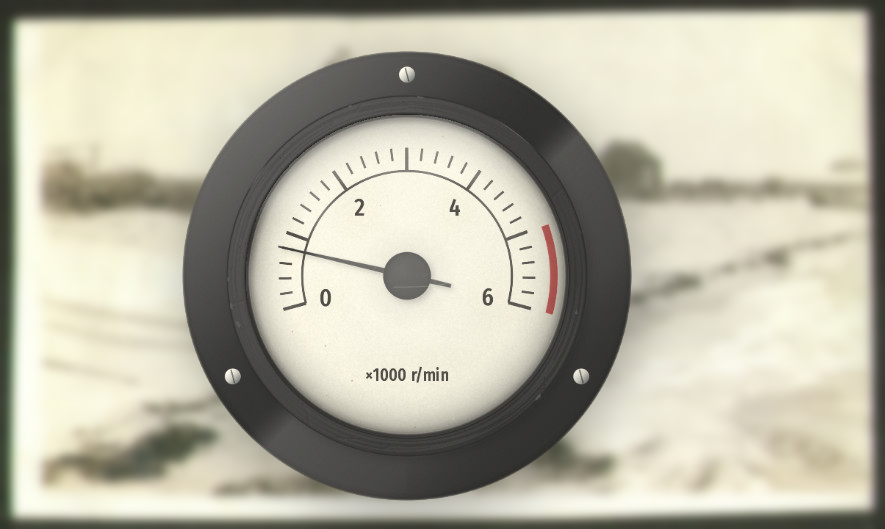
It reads **800** rpm
